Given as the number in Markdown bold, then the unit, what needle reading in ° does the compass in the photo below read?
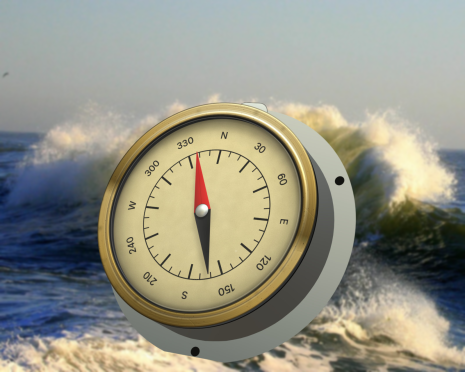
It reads **340** °
